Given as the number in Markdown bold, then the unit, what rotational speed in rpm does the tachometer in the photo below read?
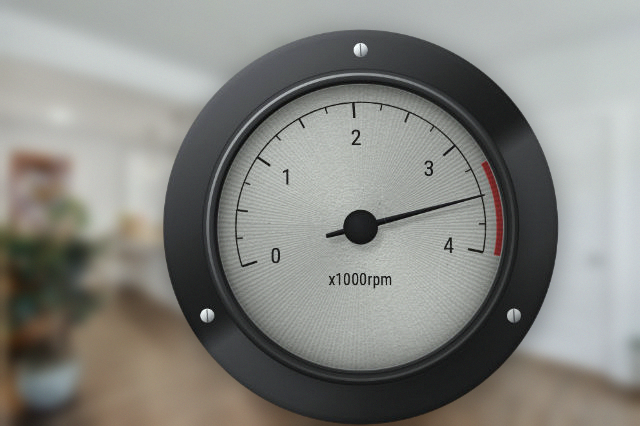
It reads **3500** rpm
